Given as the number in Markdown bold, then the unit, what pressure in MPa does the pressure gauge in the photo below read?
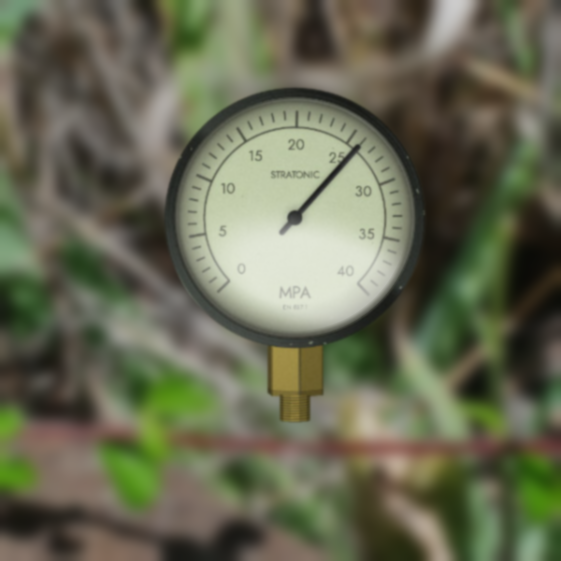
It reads **26** MPa
